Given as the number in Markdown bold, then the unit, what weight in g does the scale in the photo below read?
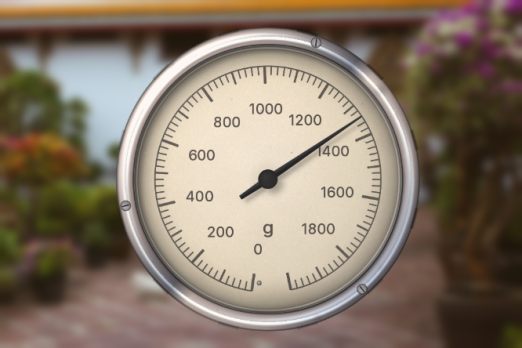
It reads **1340** g
